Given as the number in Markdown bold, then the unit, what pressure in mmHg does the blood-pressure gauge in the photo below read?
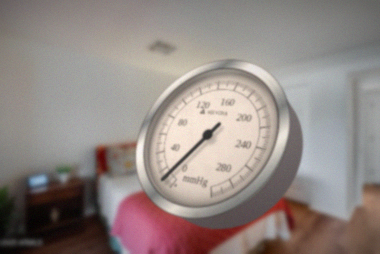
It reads **10** mmHg
